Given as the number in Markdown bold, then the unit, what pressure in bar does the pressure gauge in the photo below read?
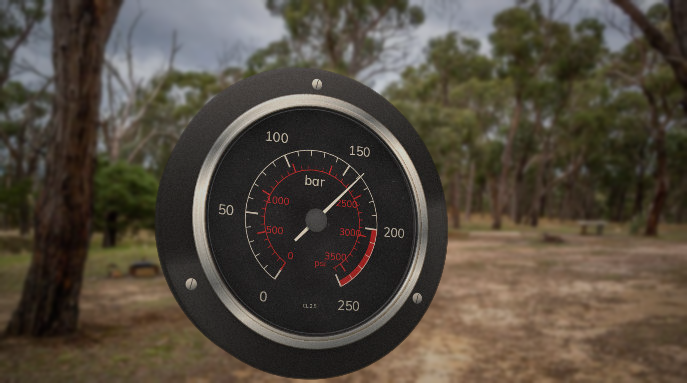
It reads **160** bar
